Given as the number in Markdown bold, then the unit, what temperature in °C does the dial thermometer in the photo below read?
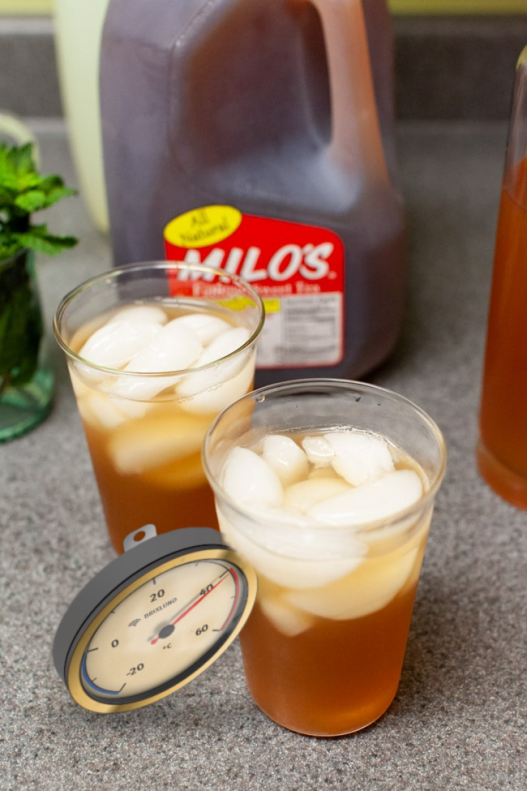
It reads **40** °C
